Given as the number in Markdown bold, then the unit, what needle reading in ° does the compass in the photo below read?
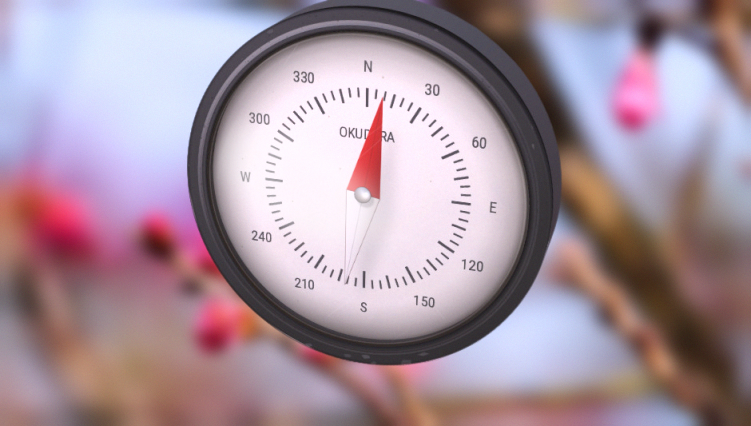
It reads **10** °
